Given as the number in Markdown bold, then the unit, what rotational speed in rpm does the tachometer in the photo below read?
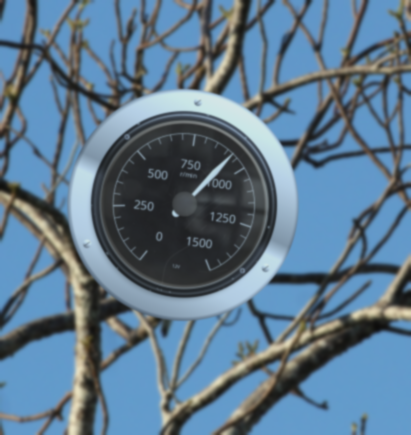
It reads **925** rpm
